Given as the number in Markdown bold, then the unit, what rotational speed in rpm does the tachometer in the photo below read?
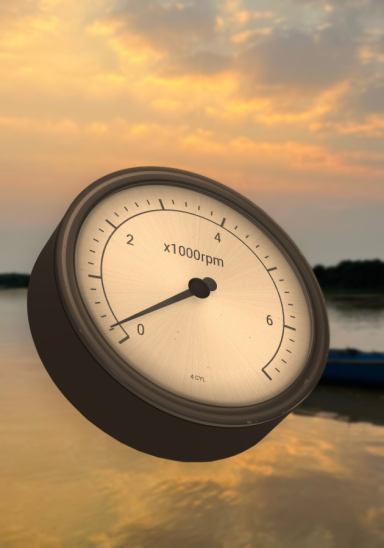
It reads **200** rpm
